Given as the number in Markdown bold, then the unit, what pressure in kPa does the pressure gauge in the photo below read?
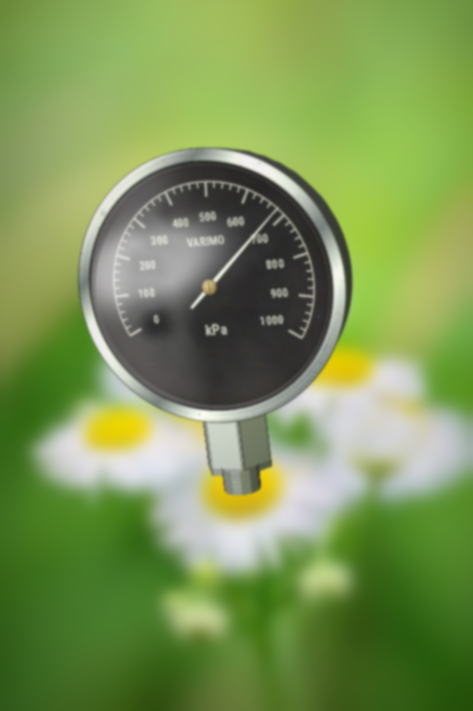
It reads **680** kPa
